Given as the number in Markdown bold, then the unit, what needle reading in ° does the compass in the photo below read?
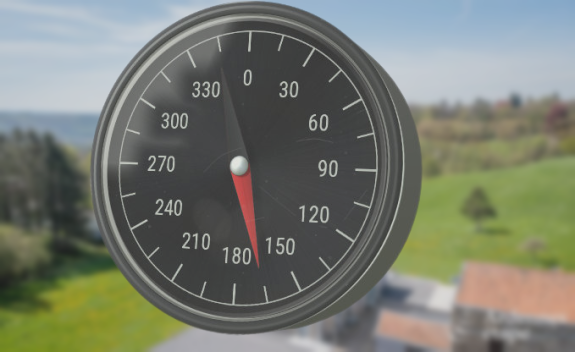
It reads **165** °
